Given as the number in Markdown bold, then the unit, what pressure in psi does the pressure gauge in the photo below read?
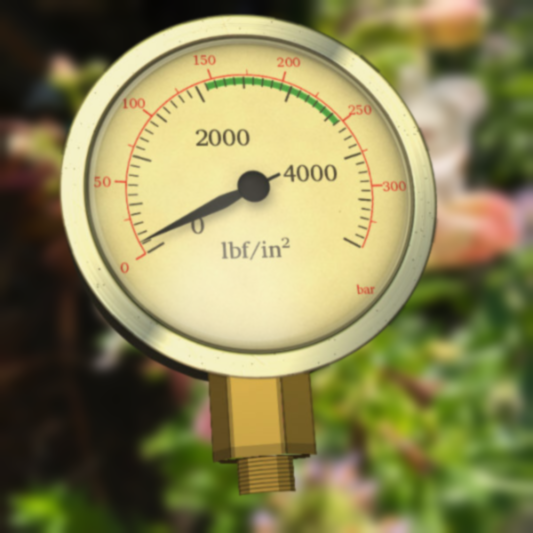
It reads **100** psi
